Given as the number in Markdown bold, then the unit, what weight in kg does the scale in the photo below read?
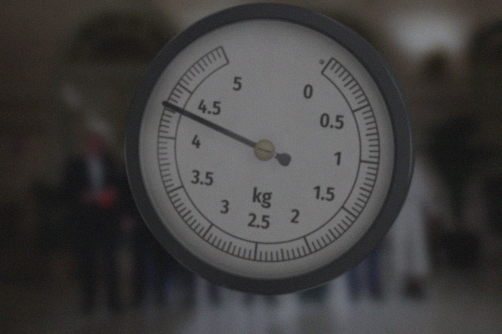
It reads **4.3** kg
